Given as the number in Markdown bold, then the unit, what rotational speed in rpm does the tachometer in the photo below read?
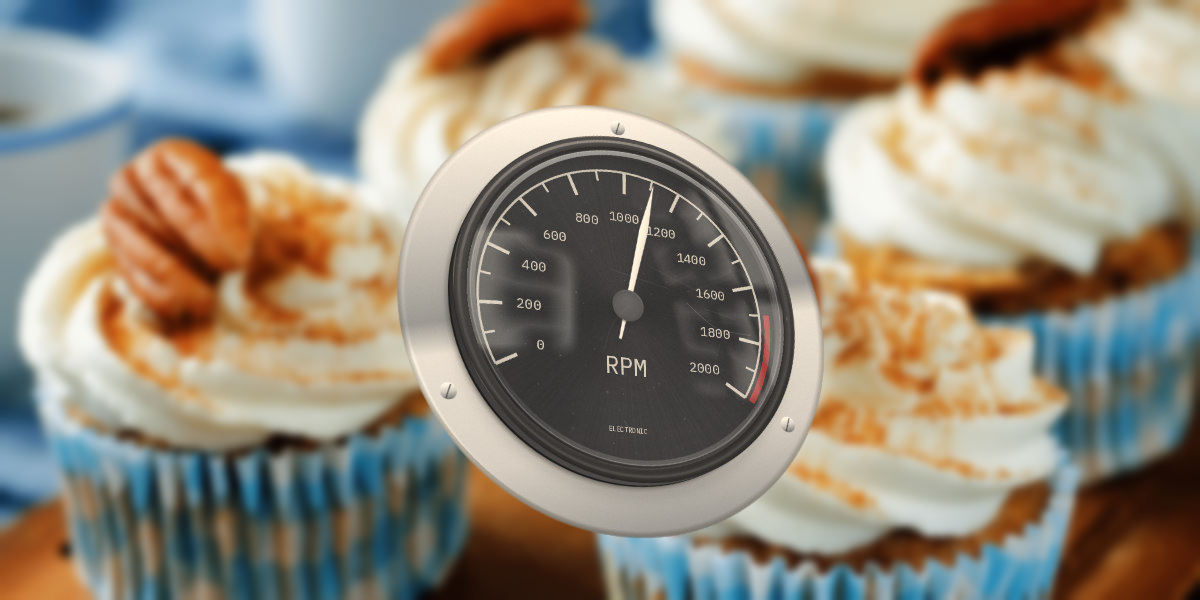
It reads **1100** rpm
